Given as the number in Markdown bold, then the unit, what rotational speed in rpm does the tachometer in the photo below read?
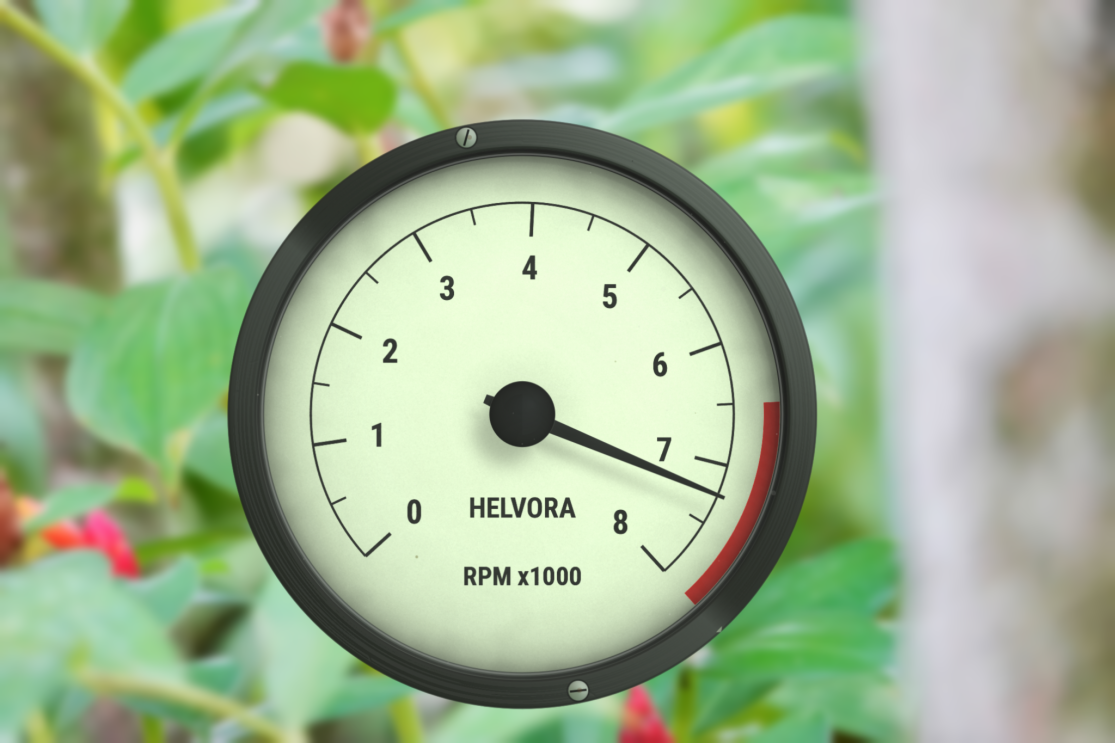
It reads **7250** rpm
